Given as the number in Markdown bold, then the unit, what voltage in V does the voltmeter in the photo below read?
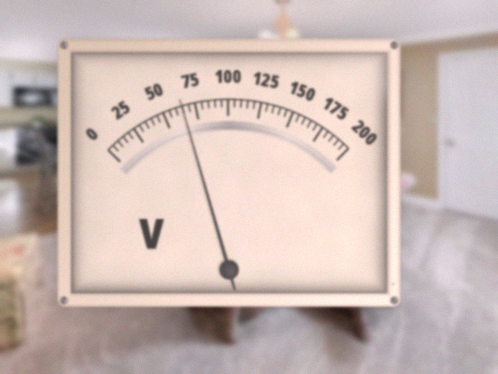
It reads **65** V
